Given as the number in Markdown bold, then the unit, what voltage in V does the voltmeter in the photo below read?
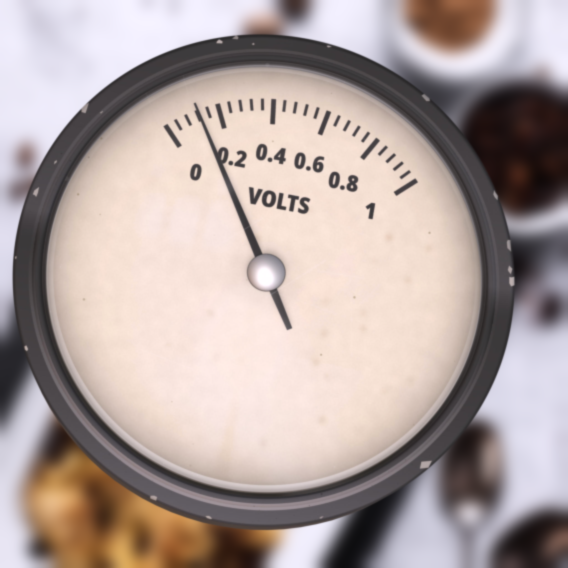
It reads **0.12** V
